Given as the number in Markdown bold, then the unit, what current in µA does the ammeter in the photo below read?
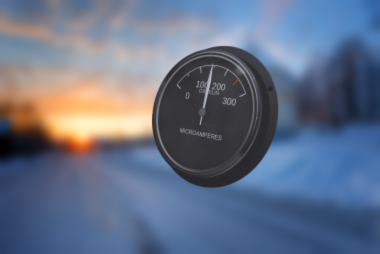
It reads **150** µA
